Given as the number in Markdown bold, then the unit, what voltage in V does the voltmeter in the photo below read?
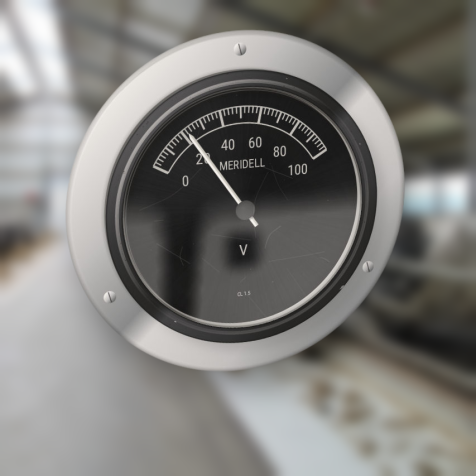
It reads **22** V
